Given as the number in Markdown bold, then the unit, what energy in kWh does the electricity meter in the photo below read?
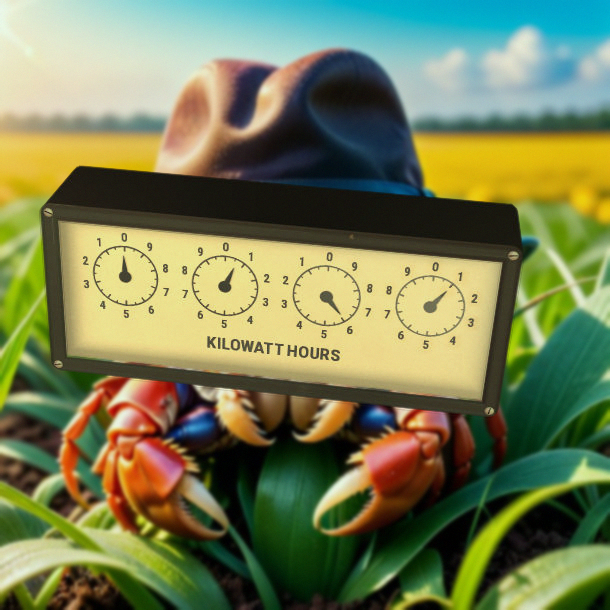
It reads **61** kWh
